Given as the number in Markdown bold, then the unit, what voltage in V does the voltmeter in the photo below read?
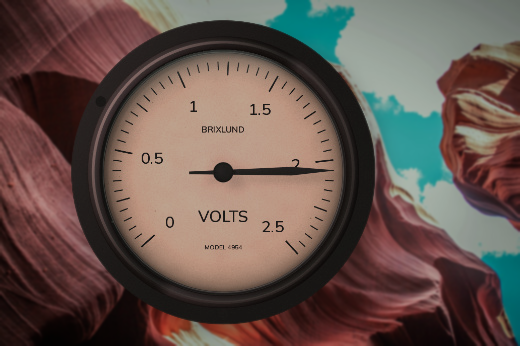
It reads **2.05** V
